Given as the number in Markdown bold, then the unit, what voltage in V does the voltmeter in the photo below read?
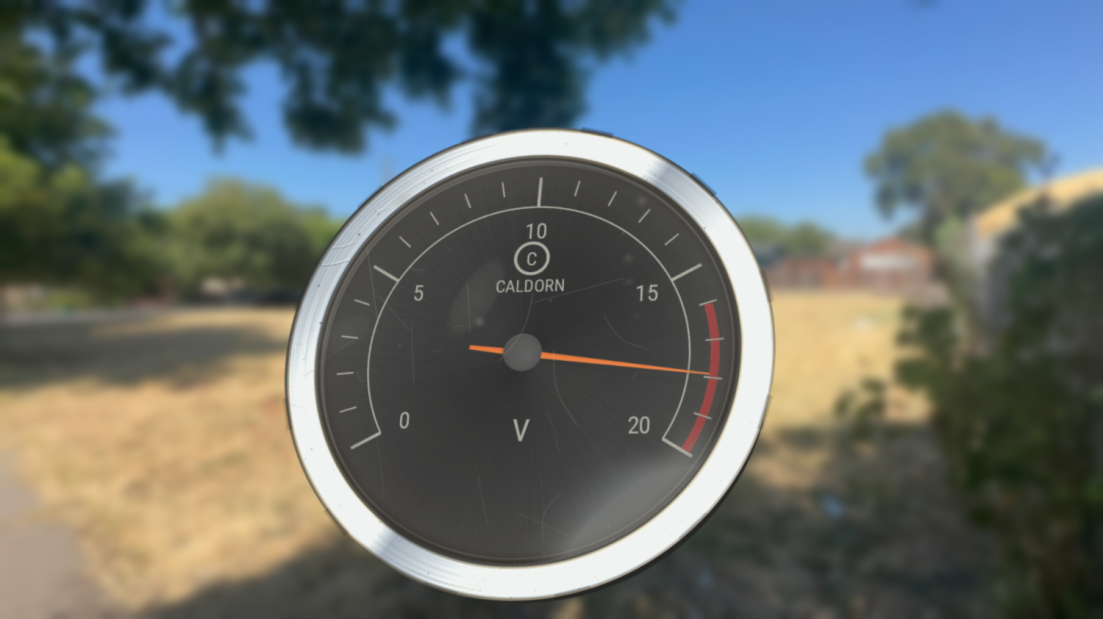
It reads **18** V
